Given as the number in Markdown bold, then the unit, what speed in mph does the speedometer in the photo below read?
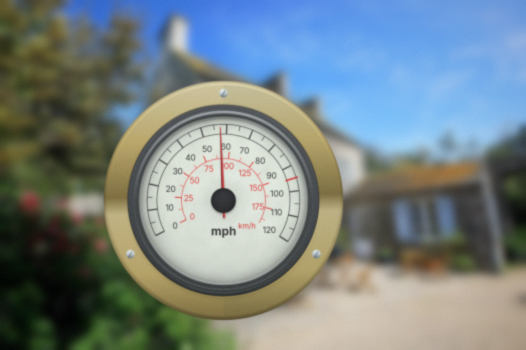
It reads **57.5** mph
